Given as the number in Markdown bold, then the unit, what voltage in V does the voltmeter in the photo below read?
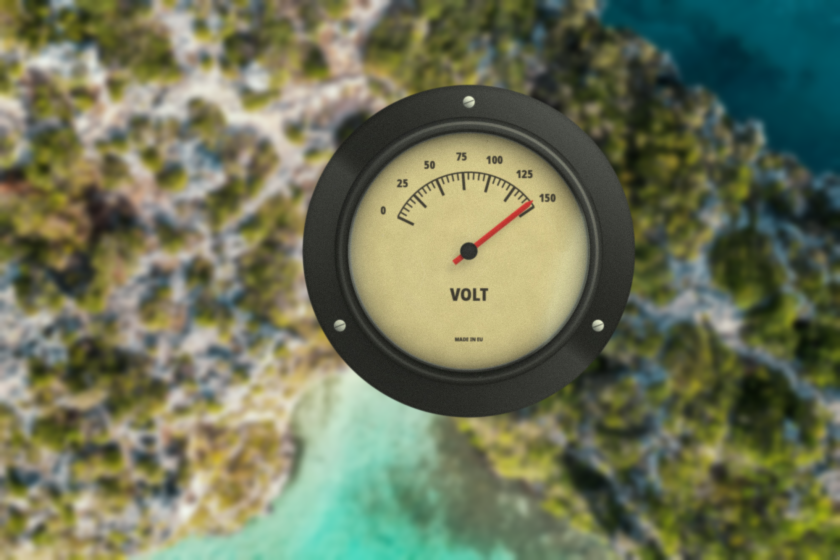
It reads **145** V
